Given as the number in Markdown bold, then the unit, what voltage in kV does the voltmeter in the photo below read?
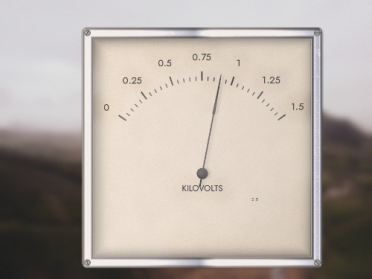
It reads **0.9** kV
